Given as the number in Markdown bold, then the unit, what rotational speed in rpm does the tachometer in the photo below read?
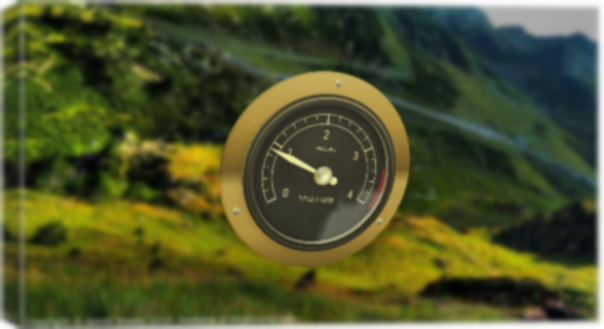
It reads **900** rpm
